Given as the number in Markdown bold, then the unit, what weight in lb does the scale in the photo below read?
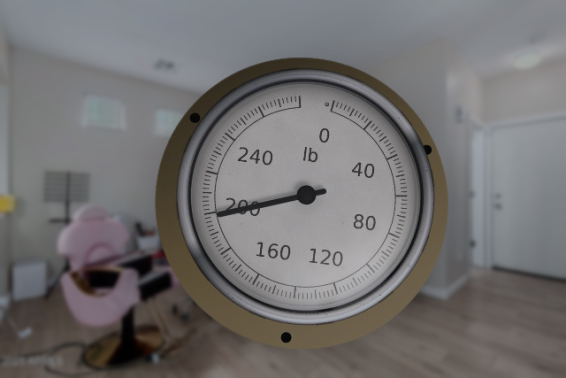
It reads **198** lb
